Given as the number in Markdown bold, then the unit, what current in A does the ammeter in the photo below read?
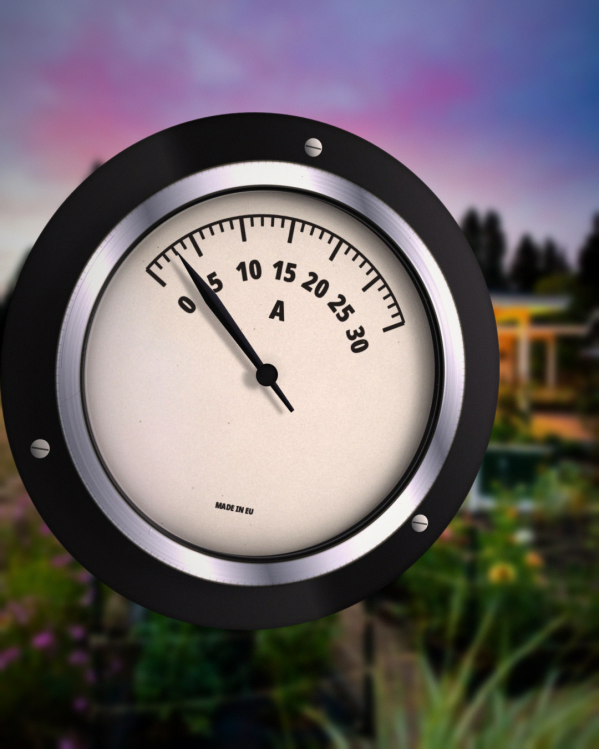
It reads **3** A
